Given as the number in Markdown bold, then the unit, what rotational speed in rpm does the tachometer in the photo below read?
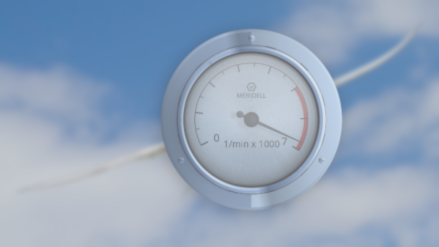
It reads **6750** rpm
